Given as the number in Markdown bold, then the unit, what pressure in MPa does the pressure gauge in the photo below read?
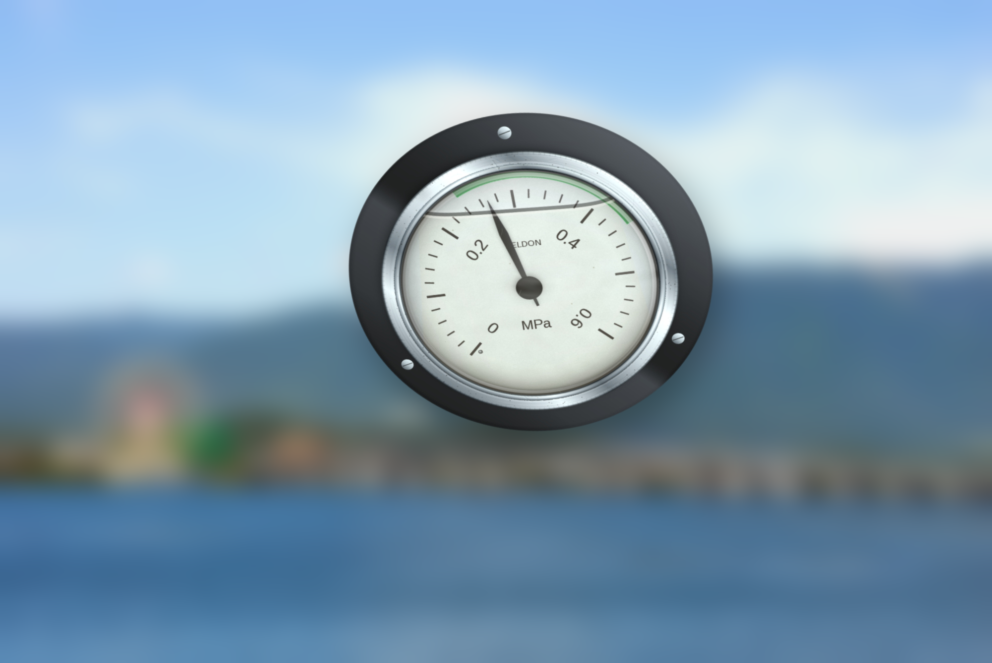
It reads **0.27** MPa
